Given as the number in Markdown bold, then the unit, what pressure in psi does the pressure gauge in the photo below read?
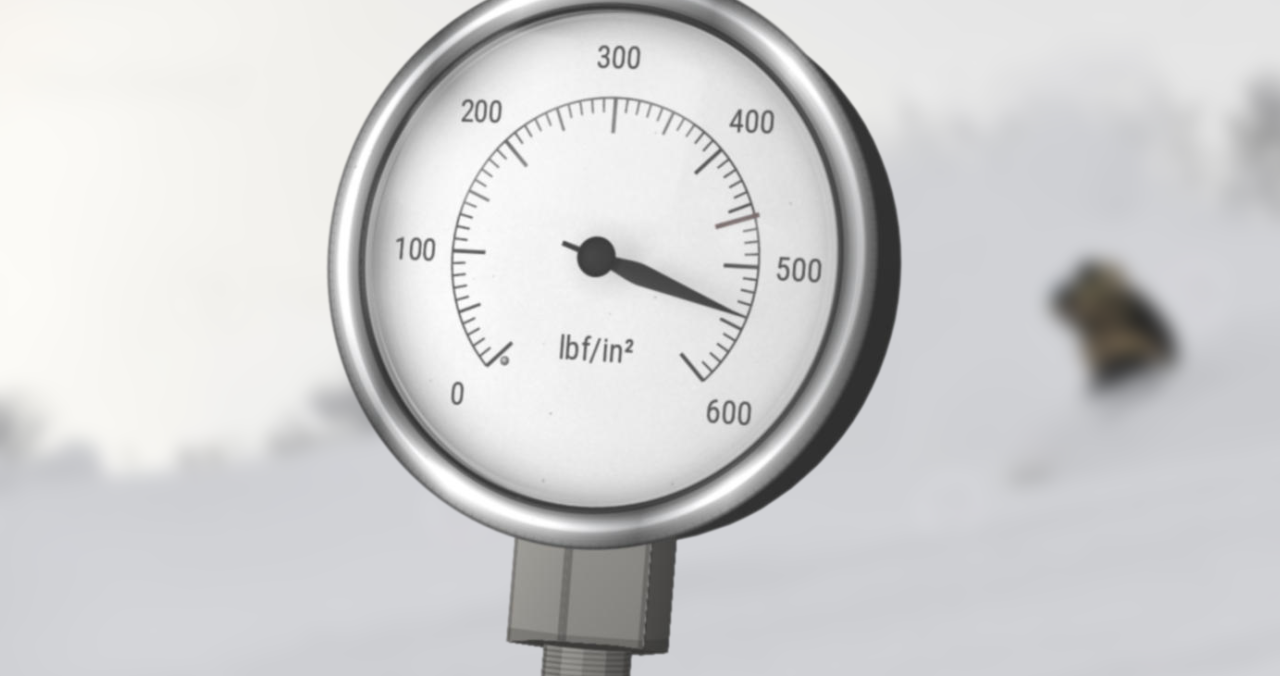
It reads **540** psi
